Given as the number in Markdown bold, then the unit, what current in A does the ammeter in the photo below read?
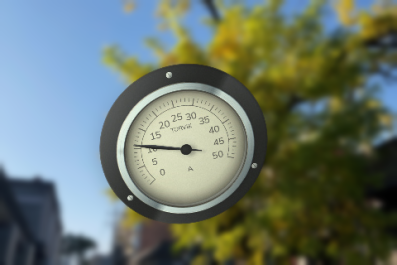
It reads **11** A
